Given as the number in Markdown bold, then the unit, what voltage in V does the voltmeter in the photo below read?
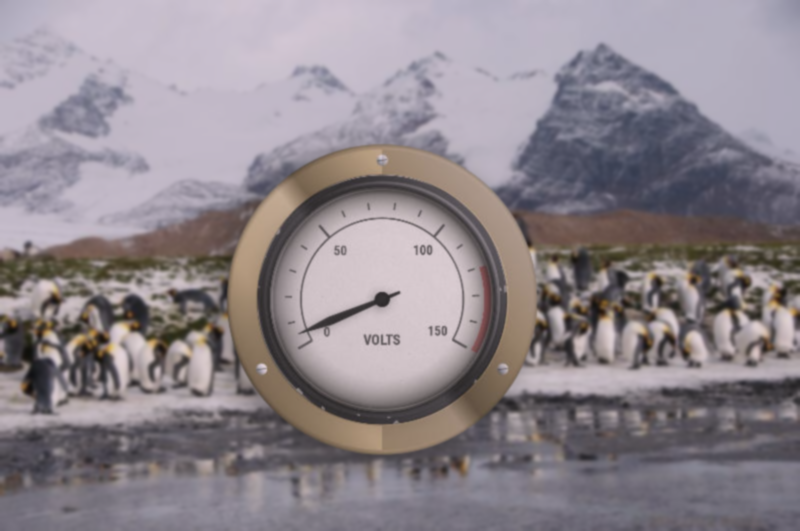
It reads **5** V
